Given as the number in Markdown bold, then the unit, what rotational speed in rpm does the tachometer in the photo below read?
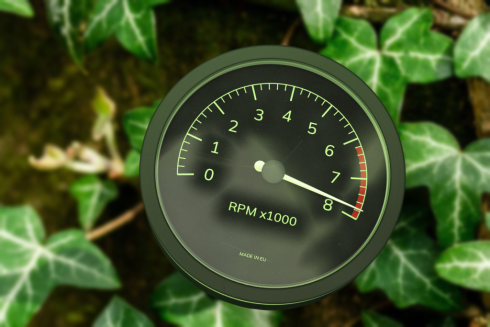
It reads **7800** rpm
